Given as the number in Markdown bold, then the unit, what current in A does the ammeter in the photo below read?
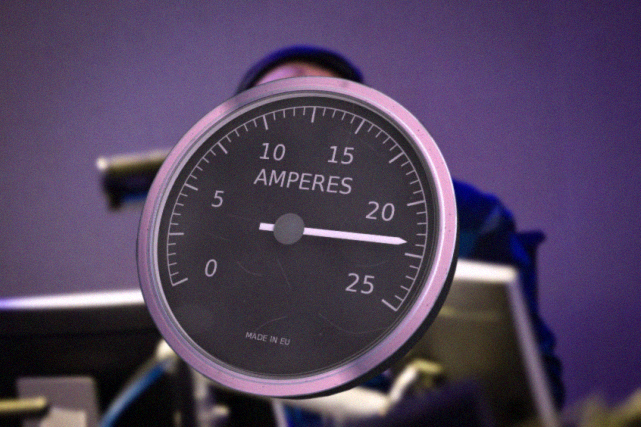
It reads **22** A
